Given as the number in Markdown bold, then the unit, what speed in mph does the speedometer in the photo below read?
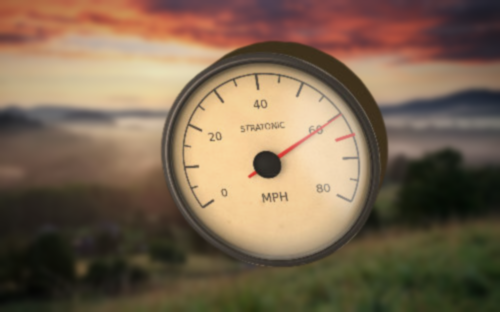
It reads **60** mph
